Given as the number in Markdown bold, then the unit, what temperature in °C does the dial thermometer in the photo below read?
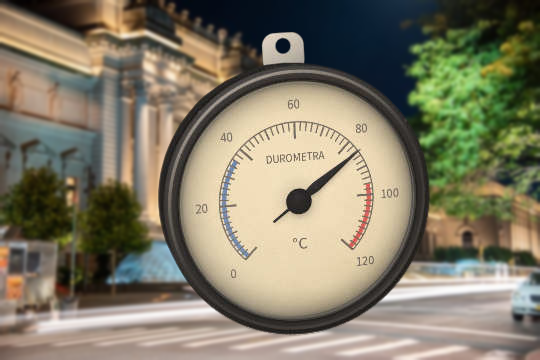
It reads **84** °C
